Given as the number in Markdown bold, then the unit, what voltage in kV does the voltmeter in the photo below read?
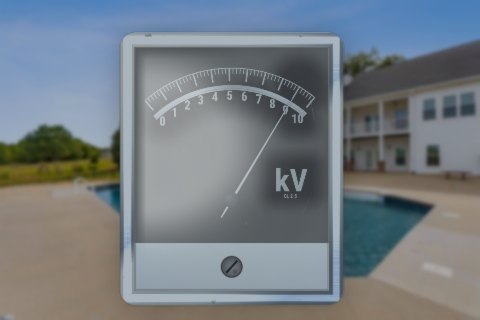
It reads **9** kV
